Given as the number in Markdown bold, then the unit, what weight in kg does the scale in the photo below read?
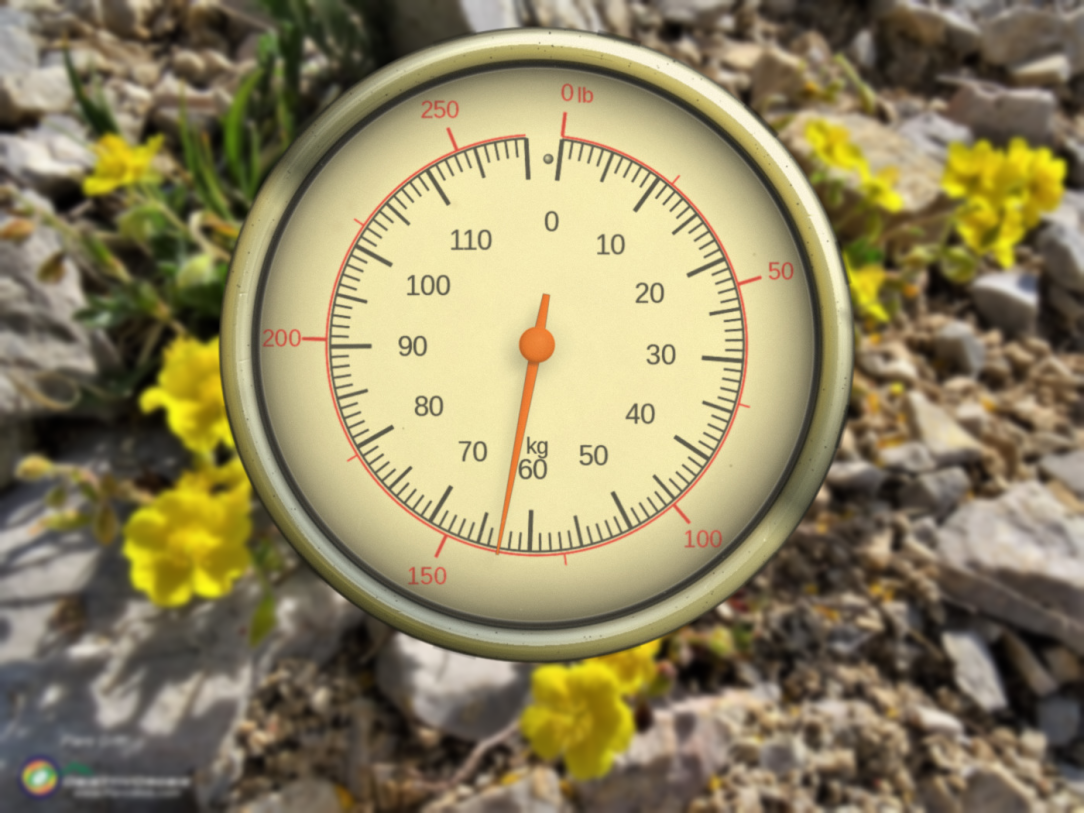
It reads **63** kg
